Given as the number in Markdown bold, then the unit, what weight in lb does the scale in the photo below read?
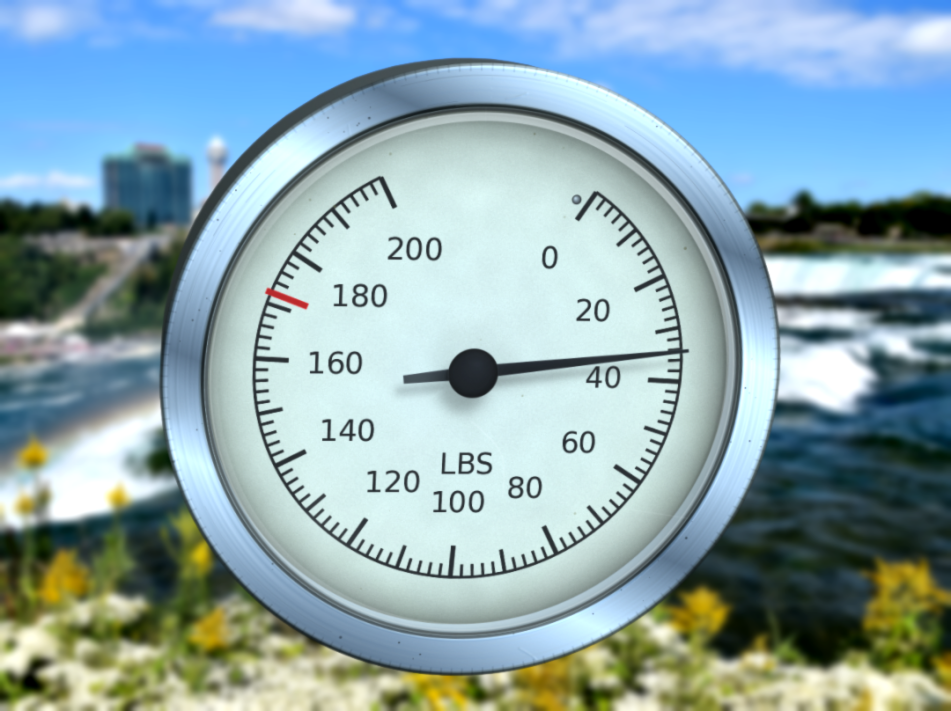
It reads **34** lb
